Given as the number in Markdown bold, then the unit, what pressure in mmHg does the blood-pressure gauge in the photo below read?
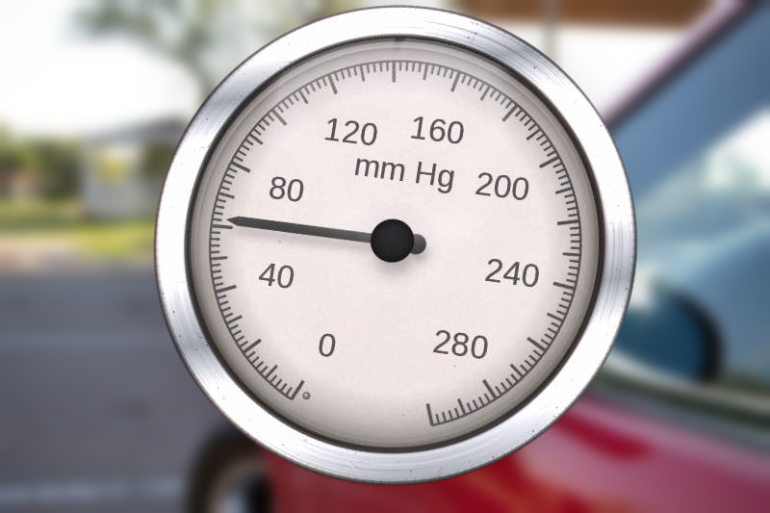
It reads **62** mmHg
